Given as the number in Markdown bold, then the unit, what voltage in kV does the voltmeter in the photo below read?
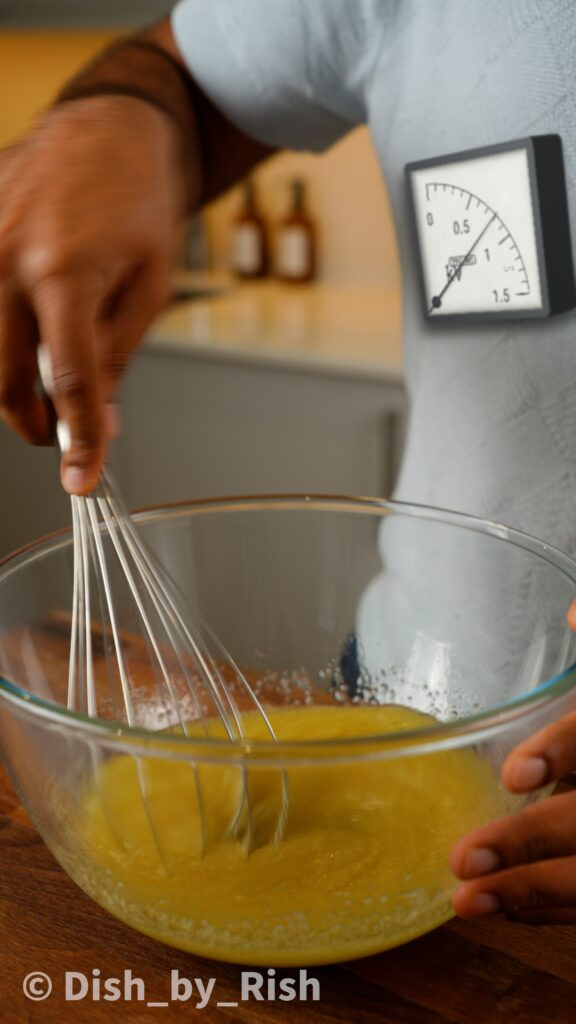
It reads **0.8** kV
